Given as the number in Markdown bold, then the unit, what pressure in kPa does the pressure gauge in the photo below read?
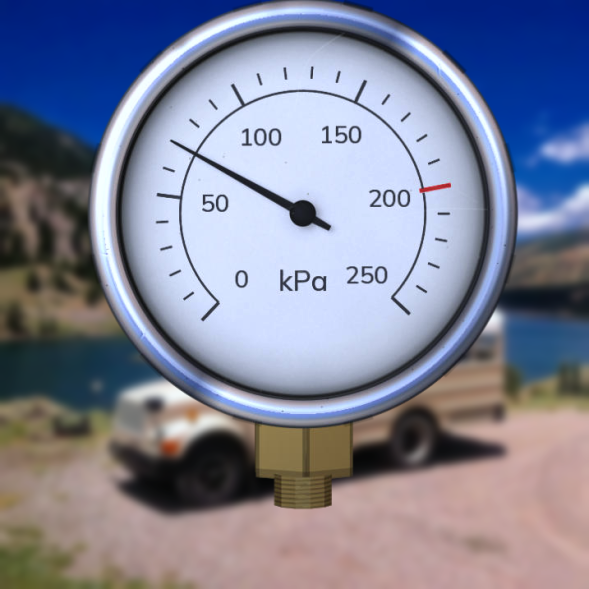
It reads **70** kPa
